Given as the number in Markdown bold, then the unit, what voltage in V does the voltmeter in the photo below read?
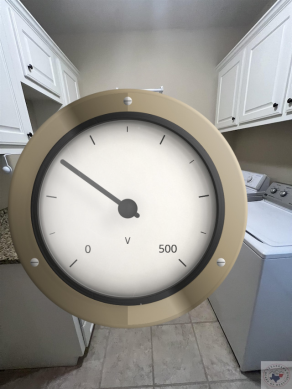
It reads **150** V
